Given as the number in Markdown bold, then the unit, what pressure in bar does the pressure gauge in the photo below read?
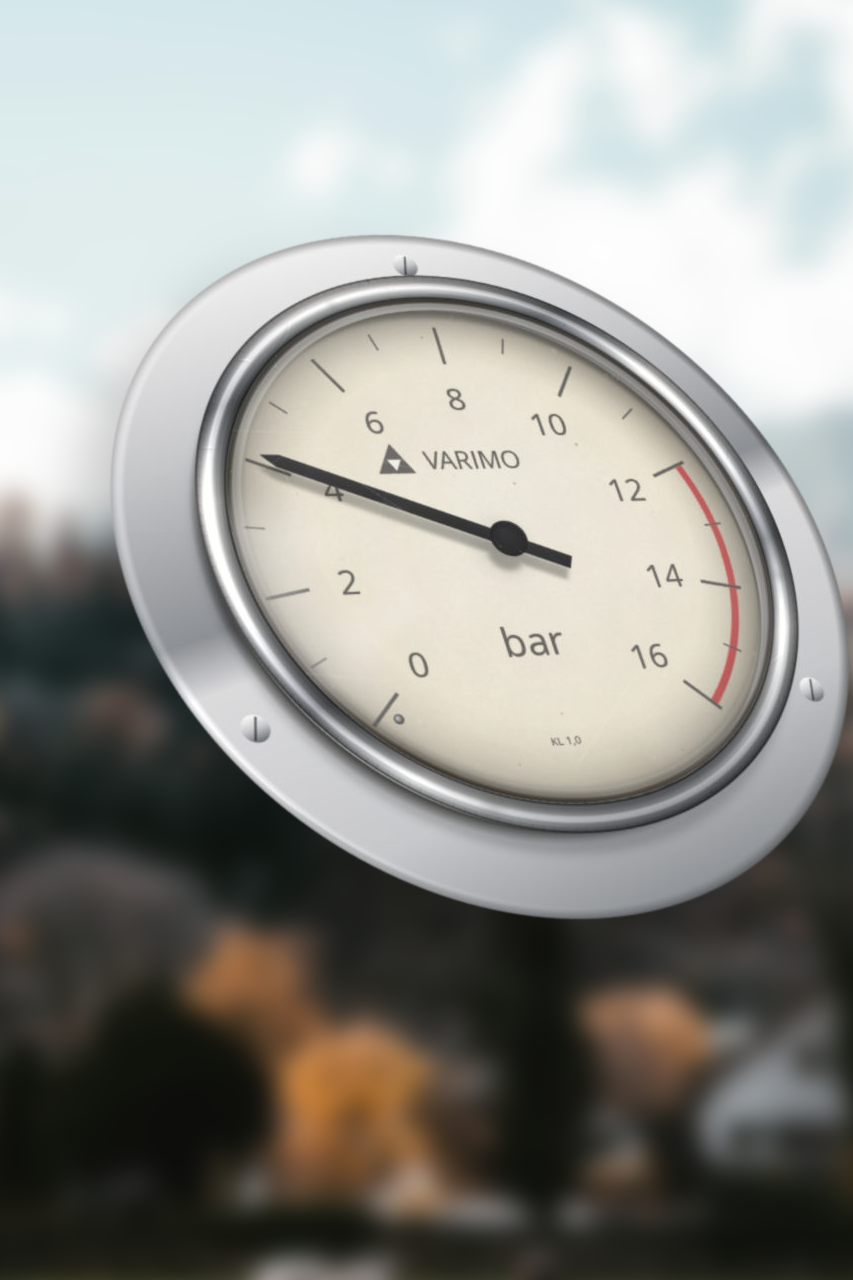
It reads **4** bar
